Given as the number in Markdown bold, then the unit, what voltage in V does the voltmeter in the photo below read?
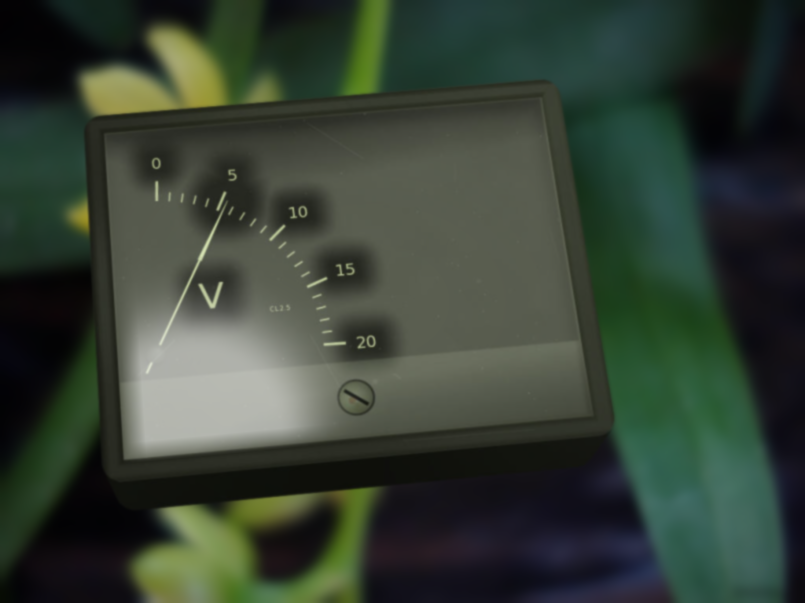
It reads **5.5** V
